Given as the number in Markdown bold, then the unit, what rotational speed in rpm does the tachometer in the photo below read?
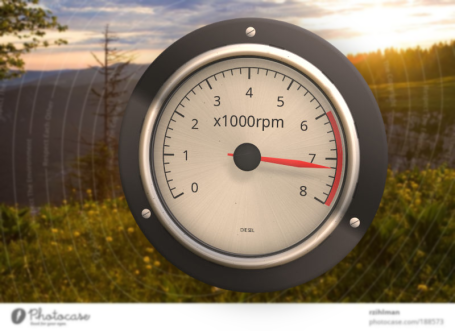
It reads **7200** rpm
